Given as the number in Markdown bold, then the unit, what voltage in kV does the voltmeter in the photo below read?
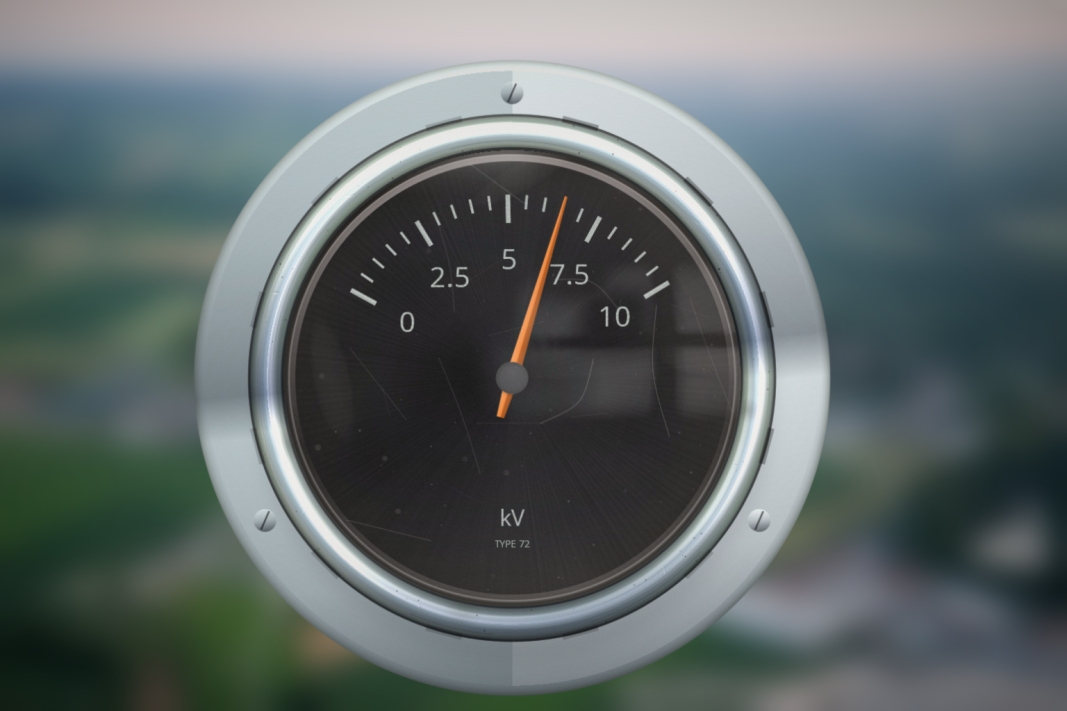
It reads **6.5** kV
